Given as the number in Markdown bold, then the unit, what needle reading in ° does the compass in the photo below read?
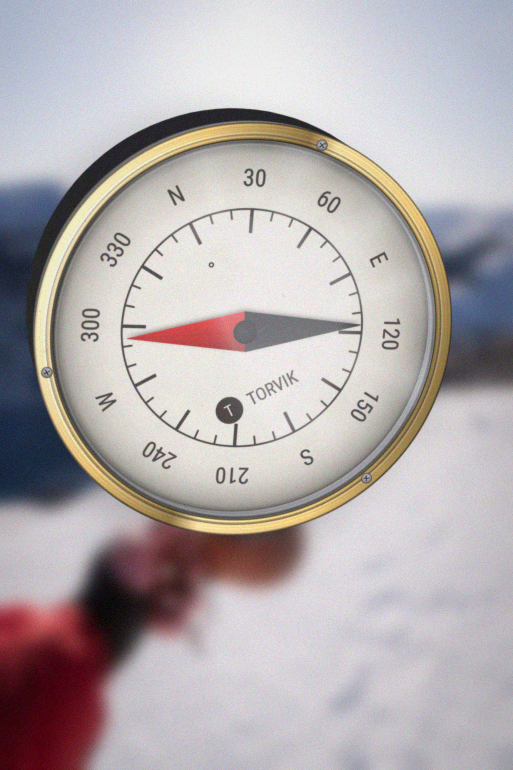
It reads **295** °
